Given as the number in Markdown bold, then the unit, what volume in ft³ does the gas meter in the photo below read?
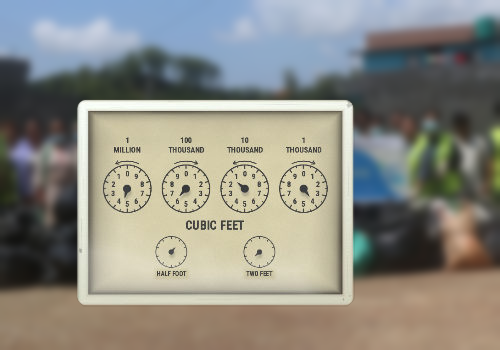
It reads **461400** ft³
